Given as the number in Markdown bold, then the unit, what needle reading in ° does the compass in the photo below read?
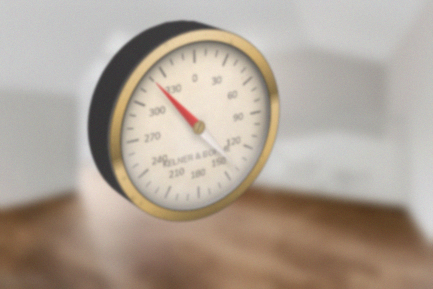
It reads **320** °
